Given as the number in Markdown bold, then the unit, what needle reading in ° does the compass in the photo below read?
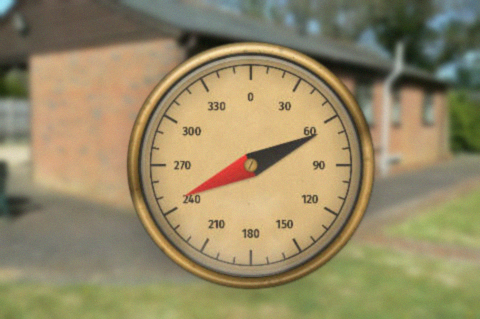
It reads **245** °
